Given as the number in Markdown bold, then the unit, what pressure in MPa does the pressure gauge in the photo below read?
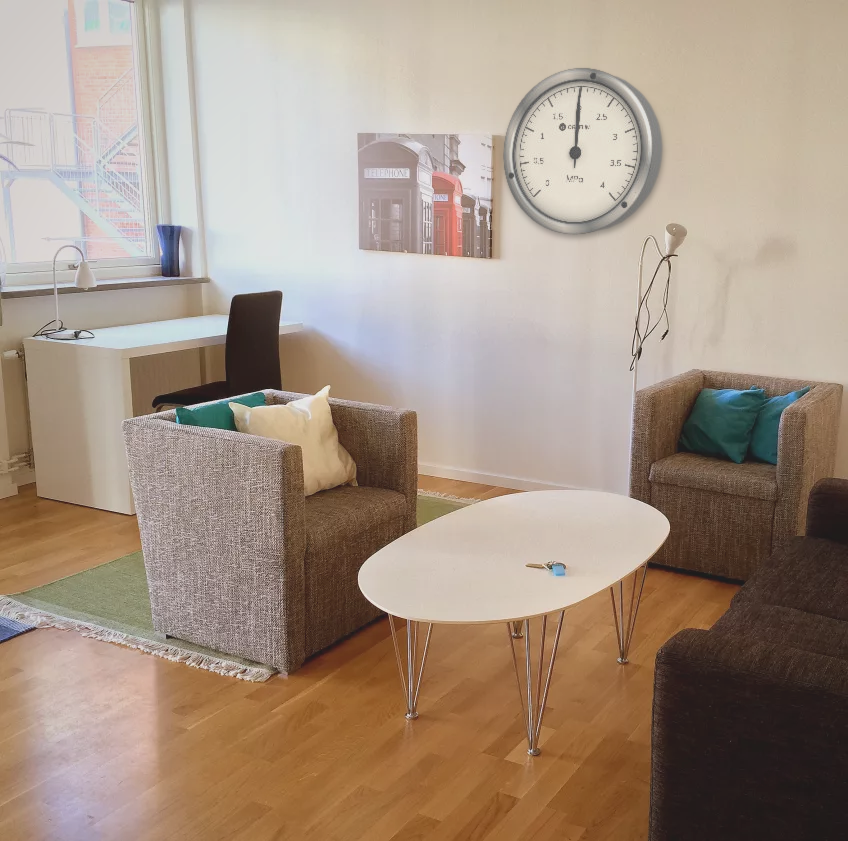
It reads **2** MPa
